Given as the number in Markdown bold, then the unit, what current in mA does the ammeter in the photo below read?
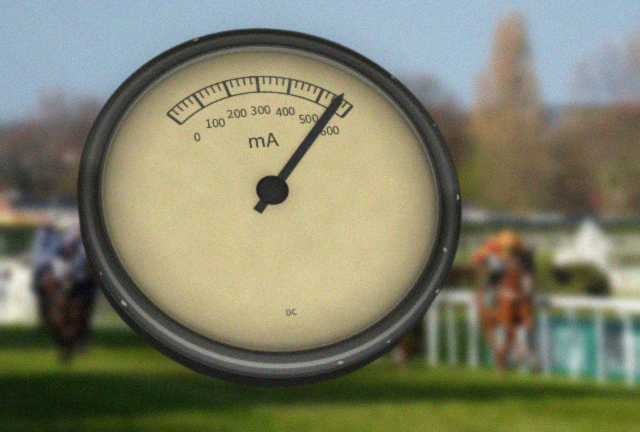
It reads **560** mA
